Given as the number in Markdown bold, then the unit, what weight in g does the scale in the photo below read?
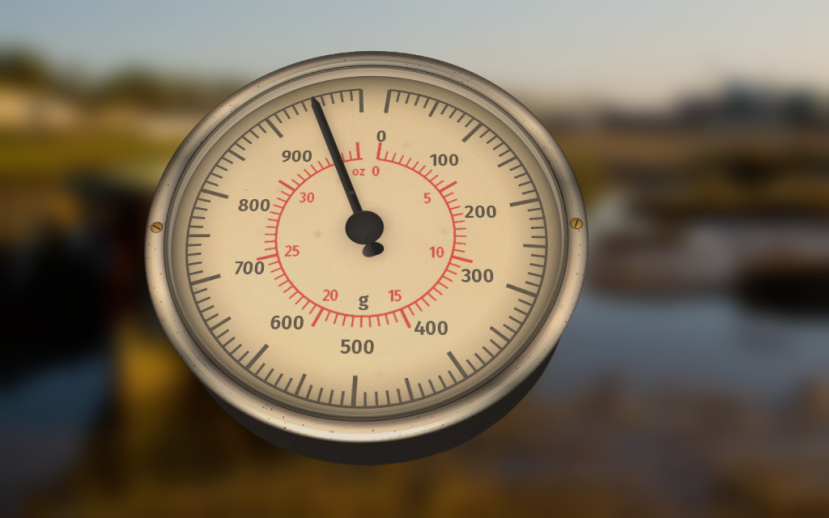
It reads **950** g
